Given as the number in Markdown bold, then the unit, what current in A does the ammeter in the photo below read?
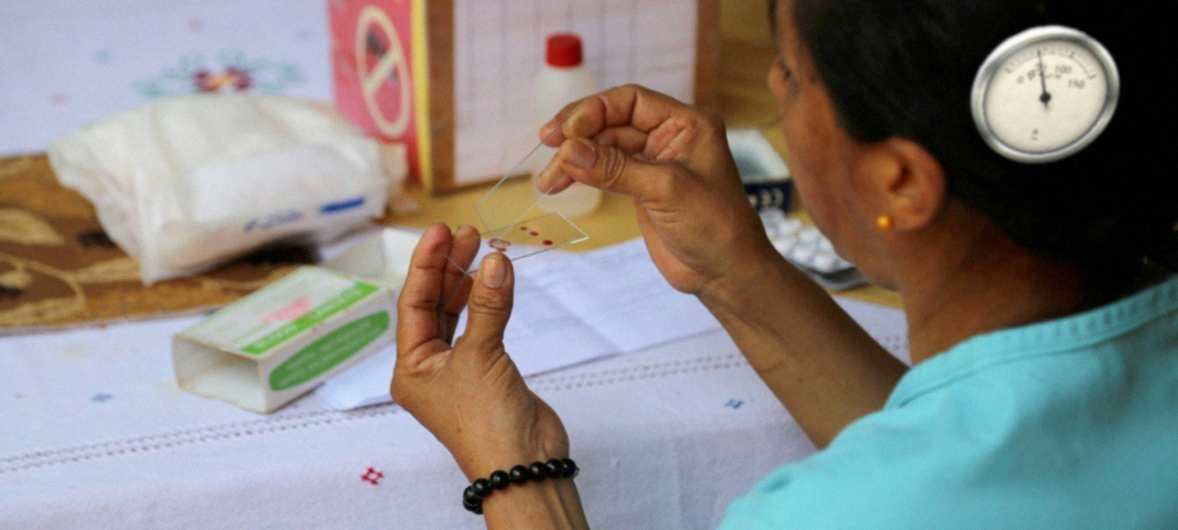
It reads **50** A
